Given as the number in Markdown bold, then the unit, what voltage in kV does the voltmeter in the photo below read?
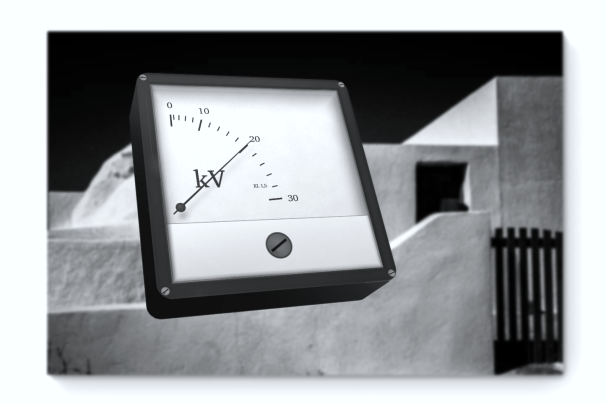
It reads **20** kV
